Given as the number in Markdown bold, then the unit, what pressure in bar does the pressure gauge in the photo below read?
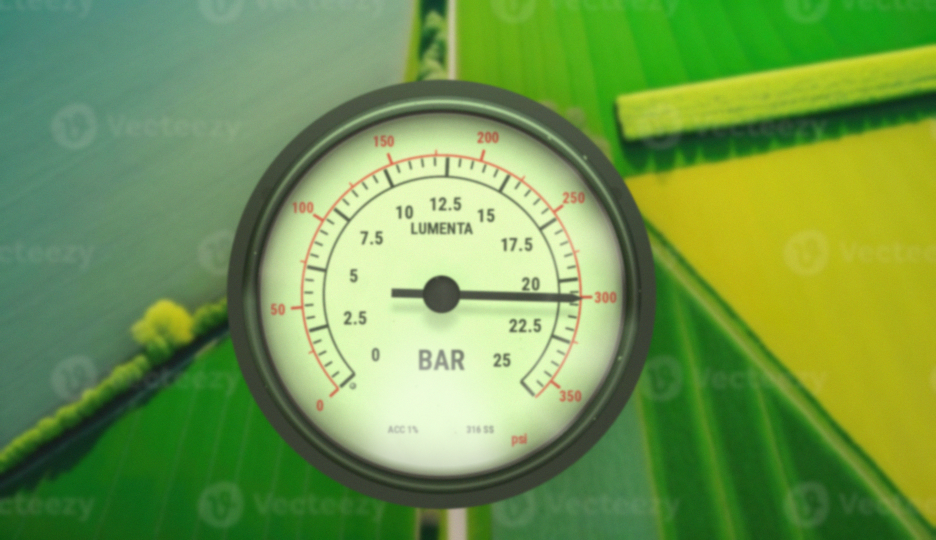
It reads **20.75** bar
